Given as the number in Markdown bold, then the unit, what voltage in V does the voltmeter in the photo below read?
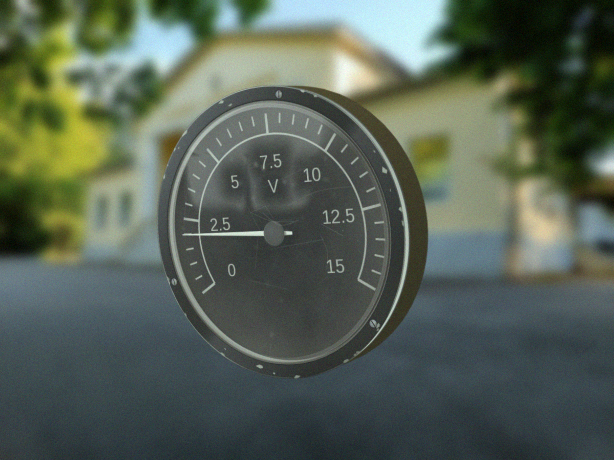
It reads **2** V
